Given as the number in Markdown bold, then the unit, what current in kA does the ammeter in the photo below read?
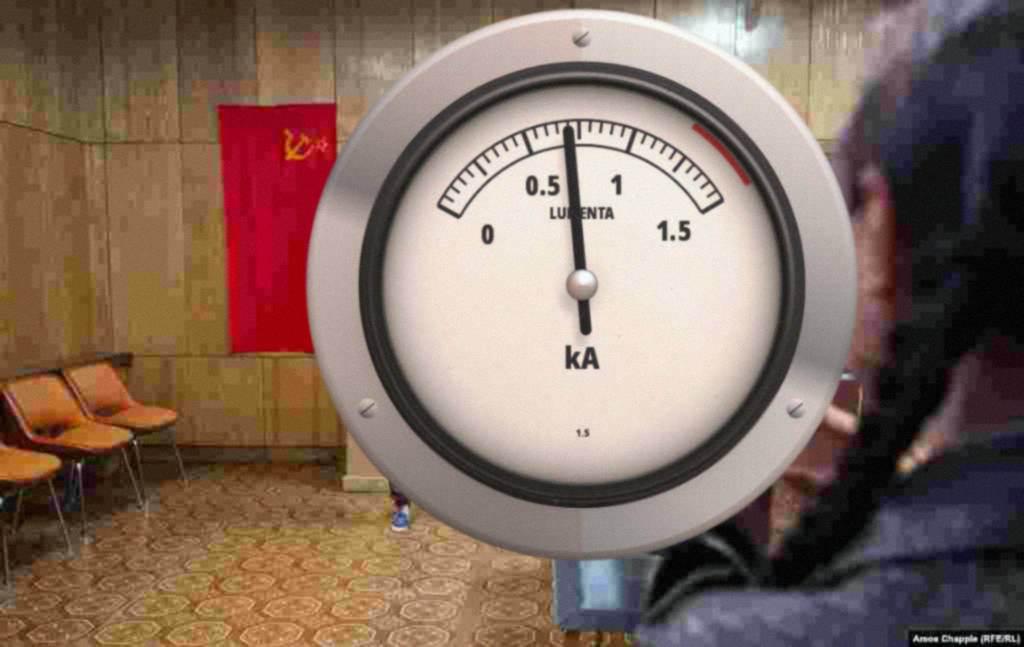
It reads **0.7** kA
